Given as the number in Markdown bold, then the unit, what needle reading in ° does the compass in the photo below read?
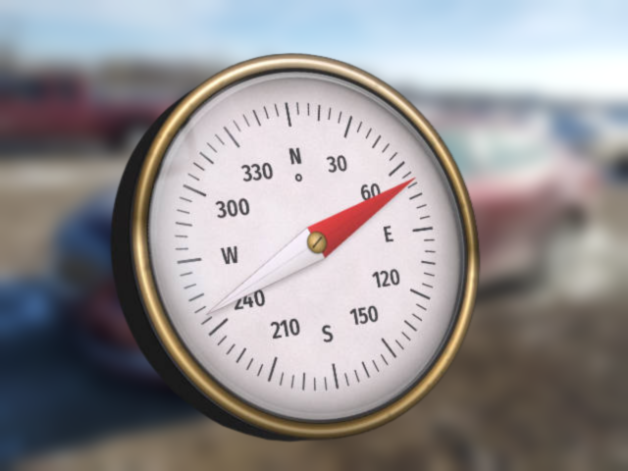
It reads **67.5** °
